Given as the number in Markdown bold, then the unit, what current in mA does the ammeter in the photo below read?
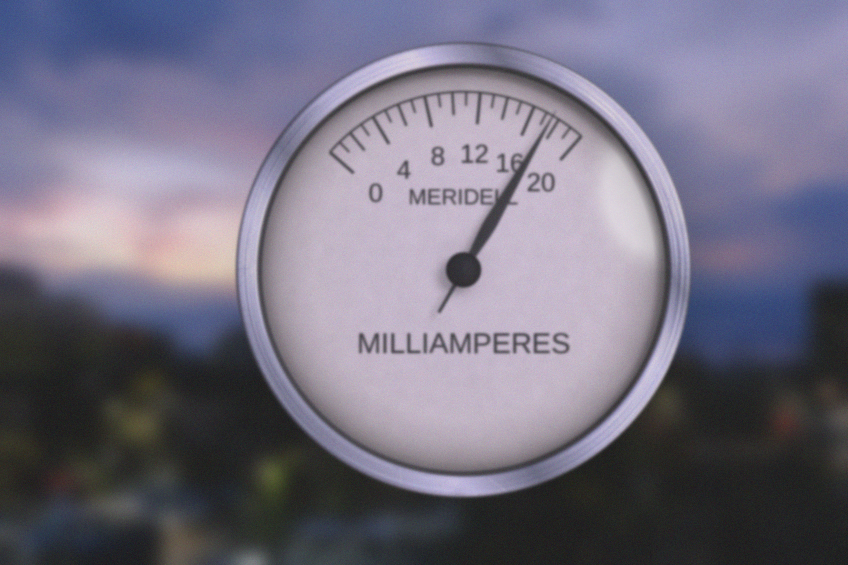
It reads **17.5** mA
